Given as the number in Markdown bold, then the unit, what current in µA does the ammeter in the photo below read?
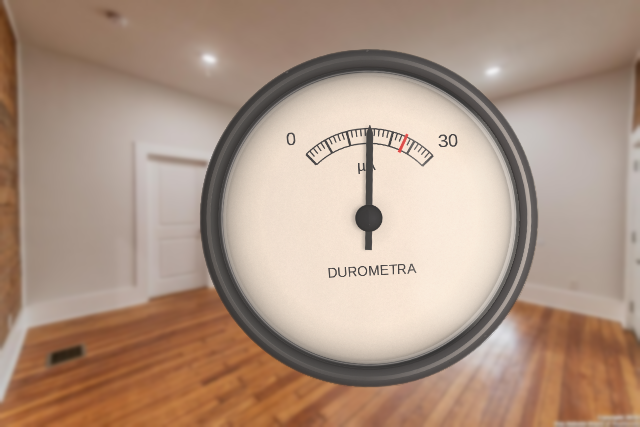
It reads **15** µA
